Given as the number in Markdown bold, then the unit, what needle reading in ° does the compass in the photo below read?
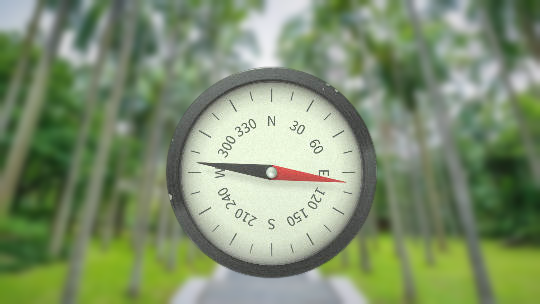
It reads **97.5** °
